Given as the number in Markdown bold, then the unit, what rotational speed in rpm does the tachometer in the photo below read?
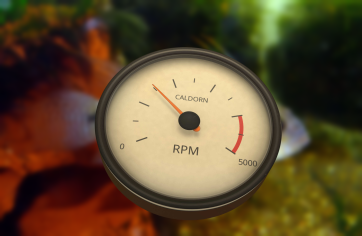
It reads **1500** rpm
